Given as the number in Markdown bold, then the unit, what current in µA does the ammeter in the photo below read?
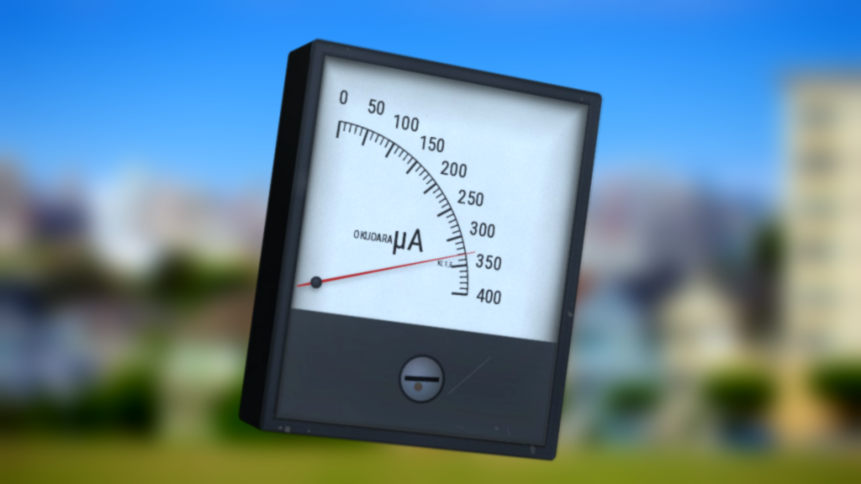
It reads **330** µA
